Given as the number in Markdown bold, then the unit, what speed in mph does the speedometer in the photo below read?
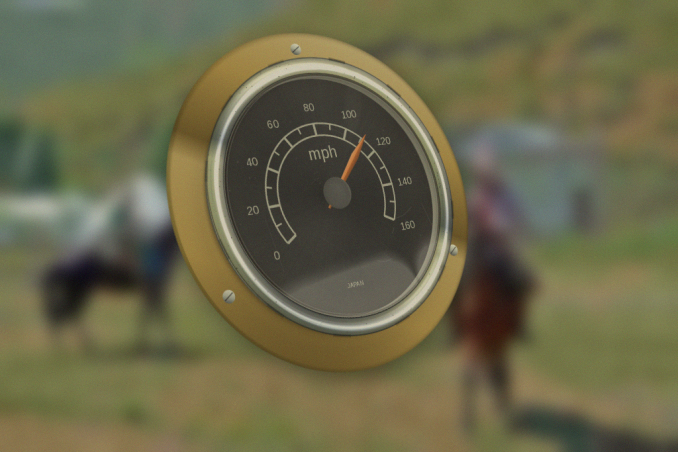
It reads **110** mph
